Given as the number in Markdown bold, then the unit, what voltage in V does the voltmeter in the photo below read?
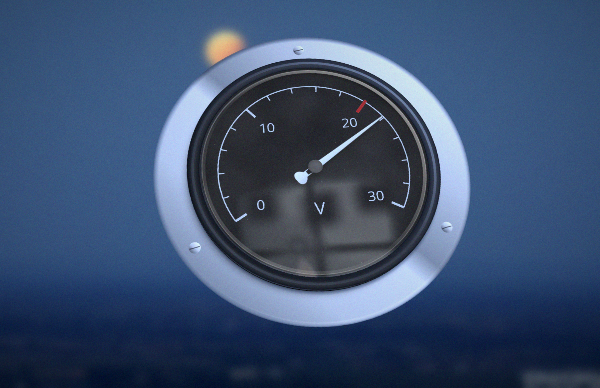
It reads **22** V
